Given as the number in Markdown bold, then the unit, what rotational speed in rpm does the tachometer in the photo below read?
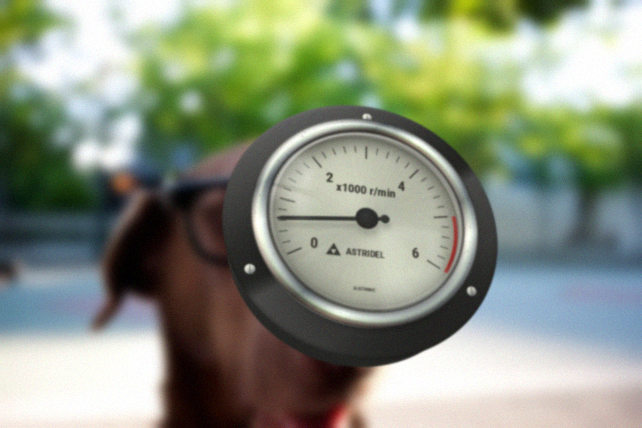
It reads **600** rpm
